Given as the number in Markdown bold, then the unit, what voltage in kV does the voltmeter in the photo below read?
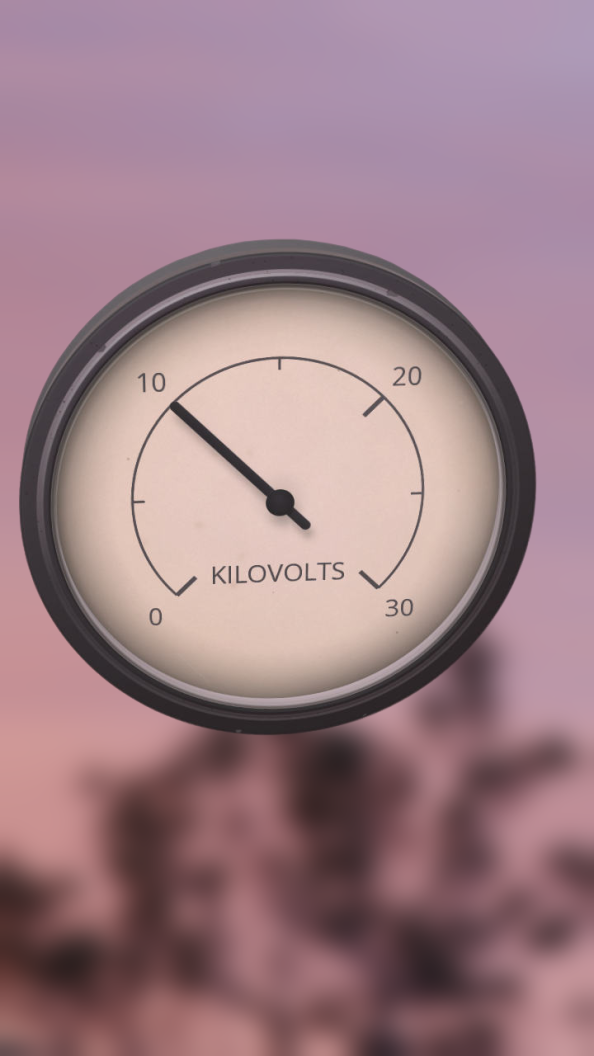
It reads **10** kV
